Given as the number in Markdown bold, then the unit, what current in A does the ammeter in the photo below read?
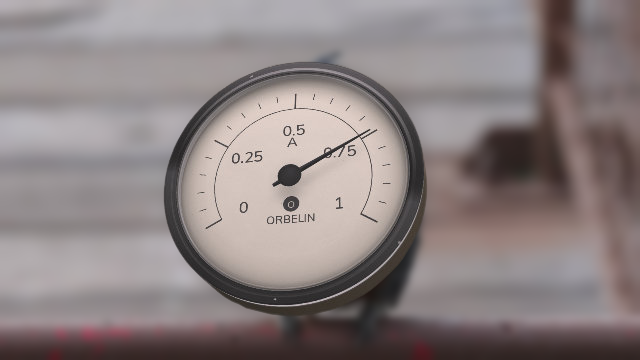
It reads **0.75** A
